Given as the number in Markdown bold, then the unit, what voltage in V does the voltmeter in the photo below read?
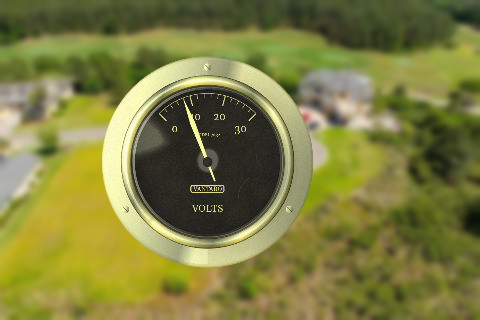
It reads **8** V
